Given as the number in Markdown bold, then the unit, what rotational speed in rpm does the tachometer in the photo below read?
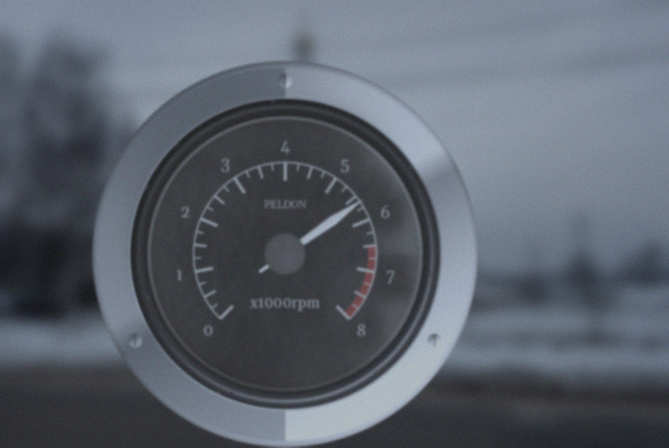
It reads **5625** rpm
